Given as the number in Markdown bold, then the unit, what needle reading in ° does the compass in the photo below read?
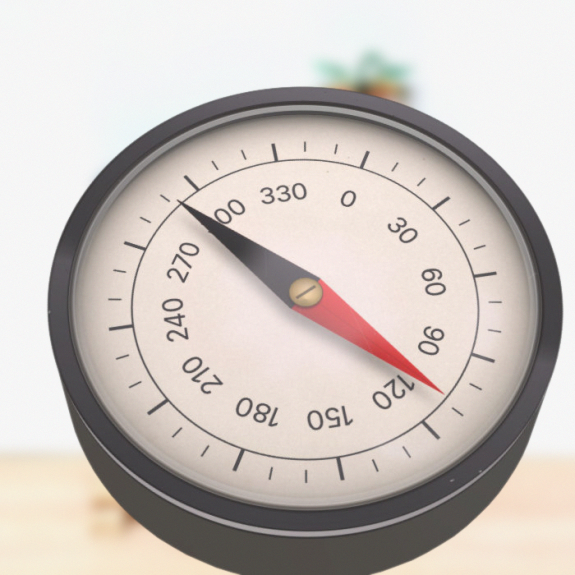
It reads **110** °
